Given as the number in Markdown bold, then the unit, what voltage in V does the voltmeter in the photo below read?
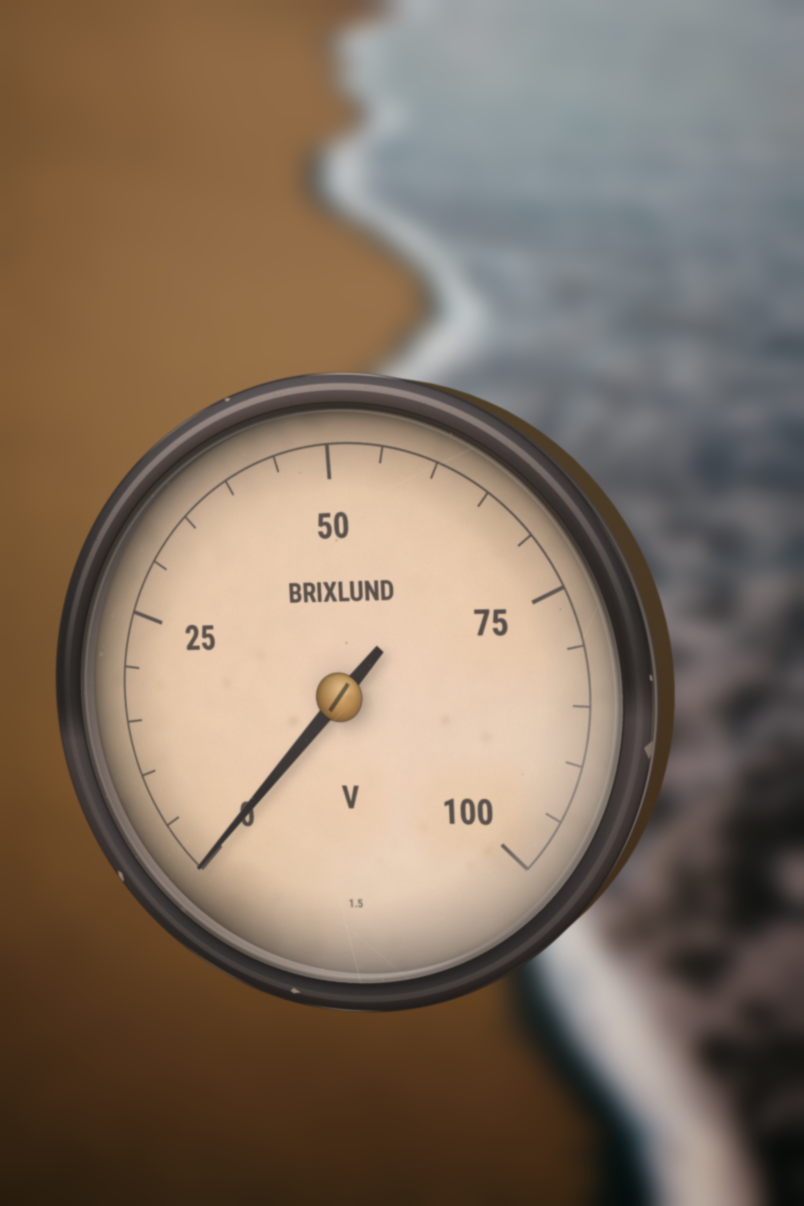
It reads **0** V
